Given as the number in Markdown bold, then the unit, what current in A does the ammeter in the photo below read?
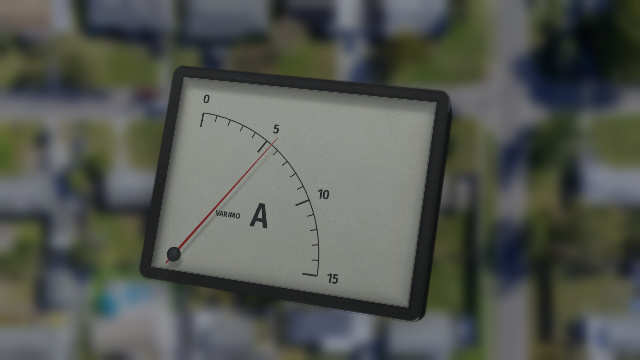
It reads **5.5** A
